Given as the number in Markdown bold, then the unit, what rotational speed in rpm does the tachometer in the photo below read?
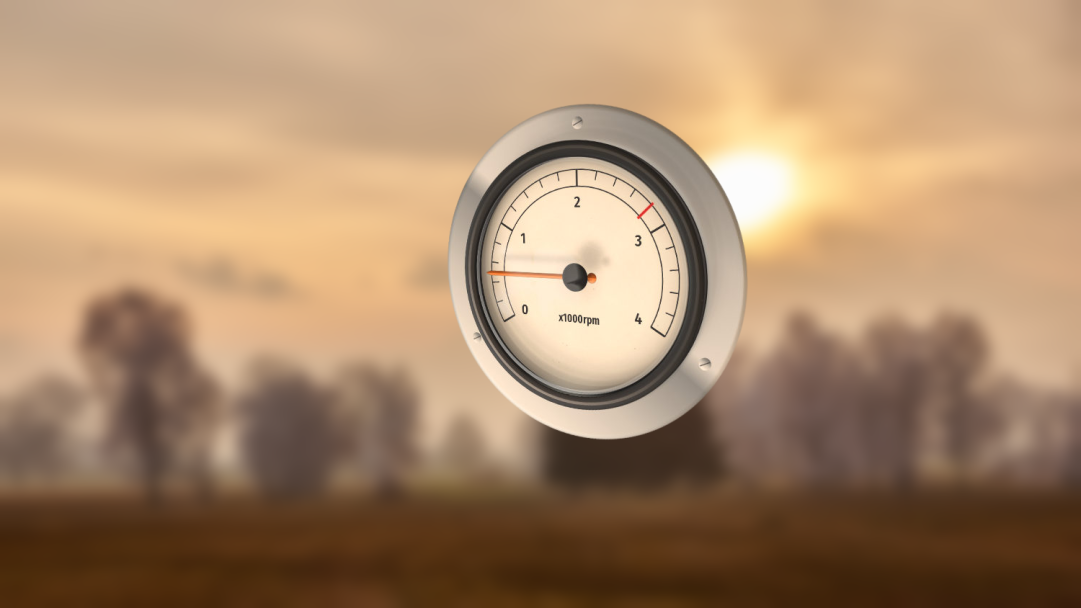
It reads **500** rpm
